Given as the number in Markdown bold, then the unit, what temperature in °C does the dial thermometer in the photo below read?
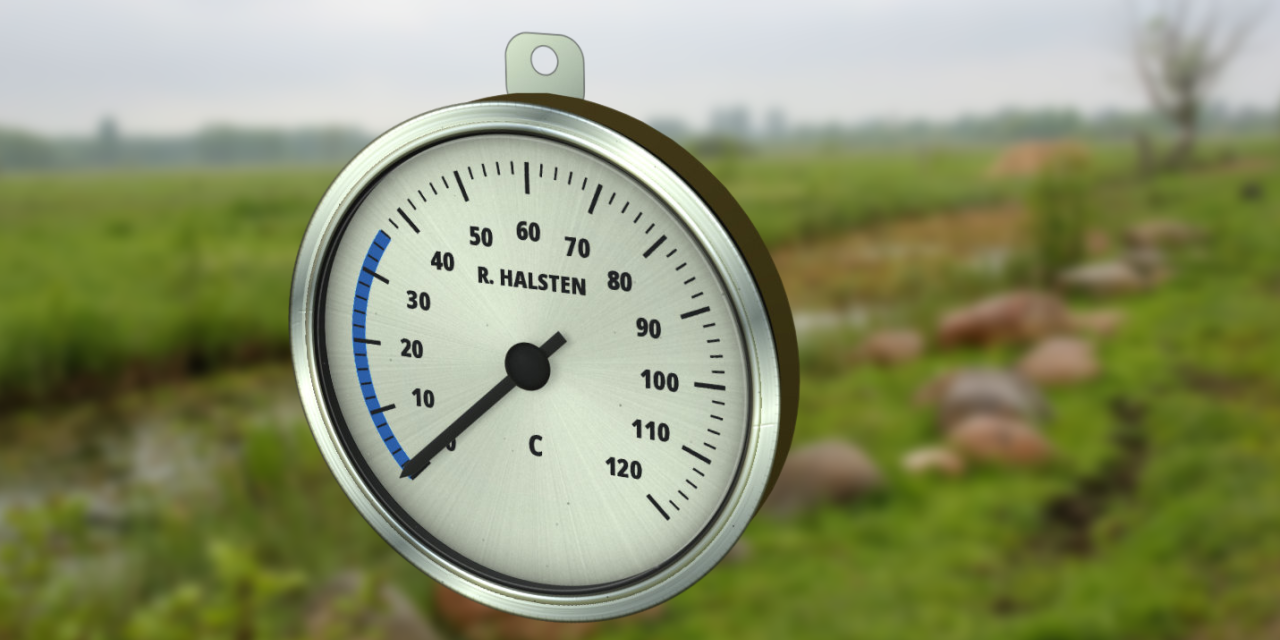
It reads **1** °C
